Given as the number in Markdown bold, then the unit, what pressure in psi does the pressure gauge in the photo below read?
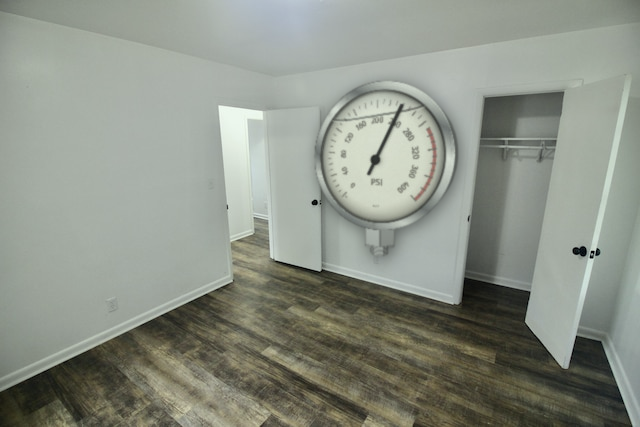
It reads **240** psi
